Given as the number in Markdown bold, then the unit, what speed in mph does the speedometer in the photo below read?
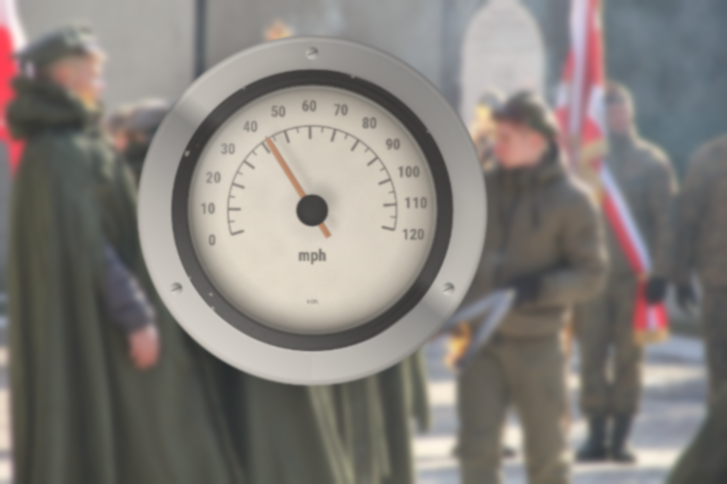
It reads **42.5** mph
